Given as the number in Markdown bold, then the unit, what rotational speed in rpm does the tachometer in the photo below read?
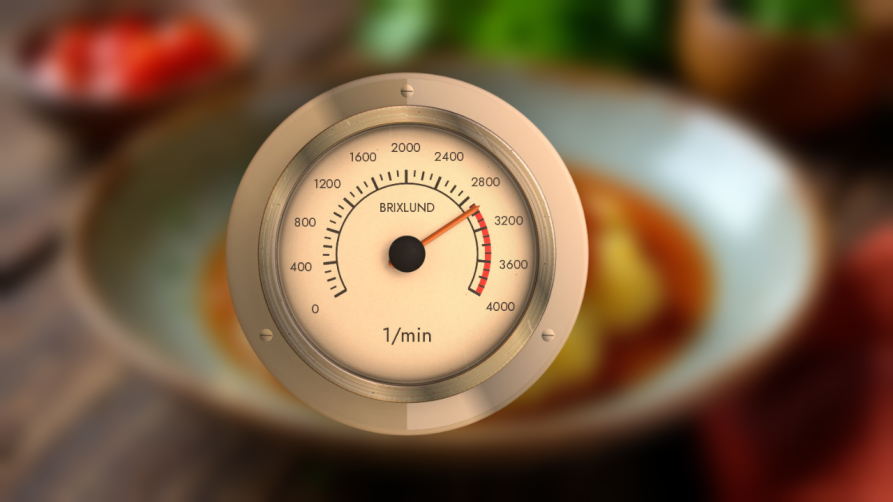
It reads **2950** rpm
